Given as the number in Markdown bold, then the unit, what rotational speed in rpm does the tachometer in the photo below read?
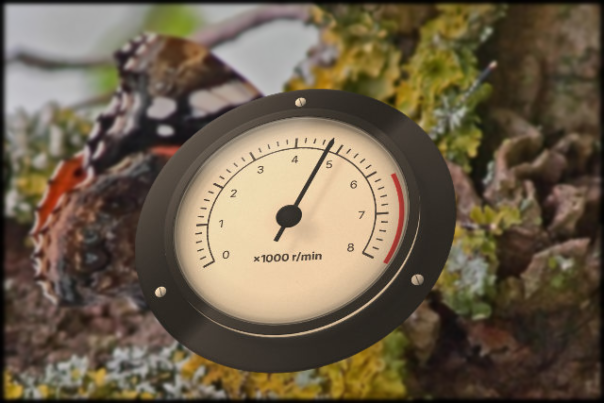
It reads **4800** rpm
